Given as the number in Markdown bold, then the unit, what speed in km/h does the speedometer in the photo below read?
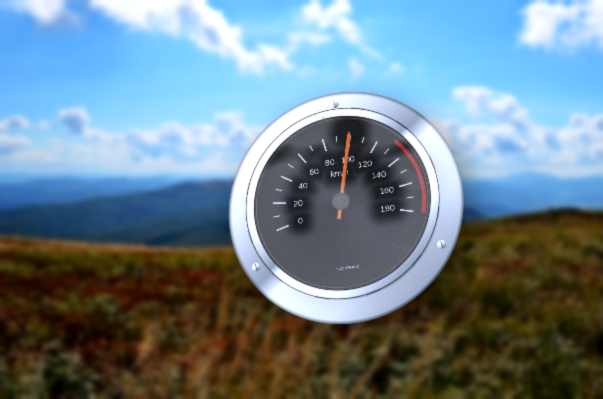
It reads **100** km/h
